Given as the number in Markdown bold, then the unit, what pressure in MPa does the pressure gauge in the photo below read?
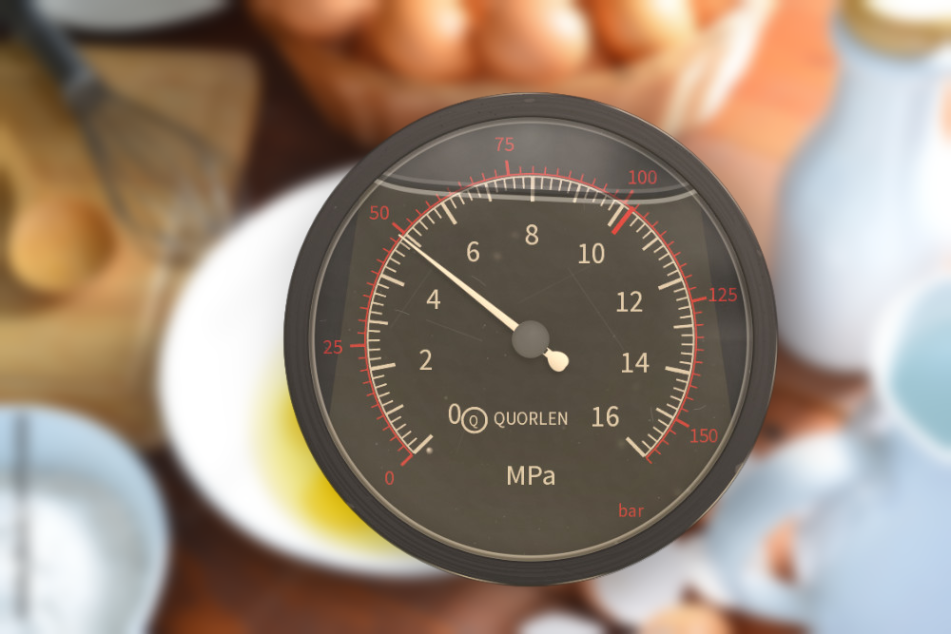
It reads **4.9** MPa
